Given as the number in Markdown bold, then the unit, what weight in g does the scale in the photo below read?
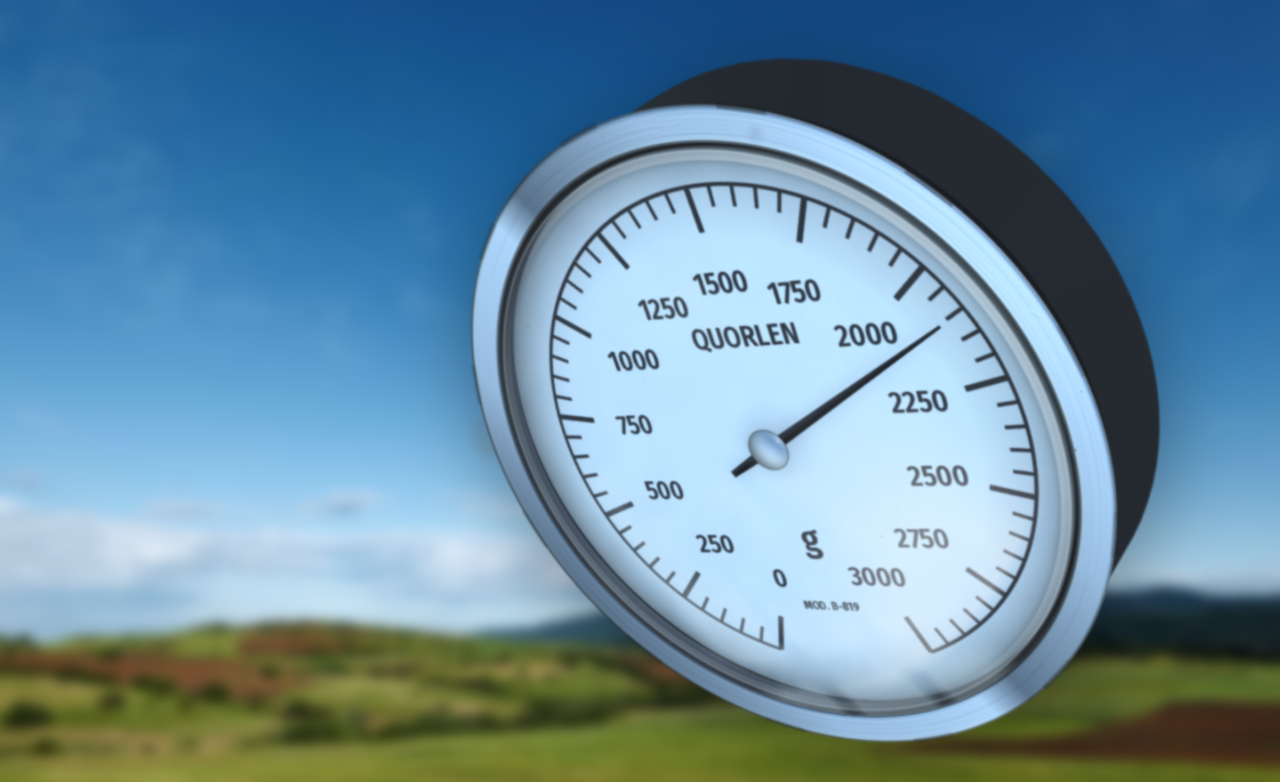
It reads **2100** g
